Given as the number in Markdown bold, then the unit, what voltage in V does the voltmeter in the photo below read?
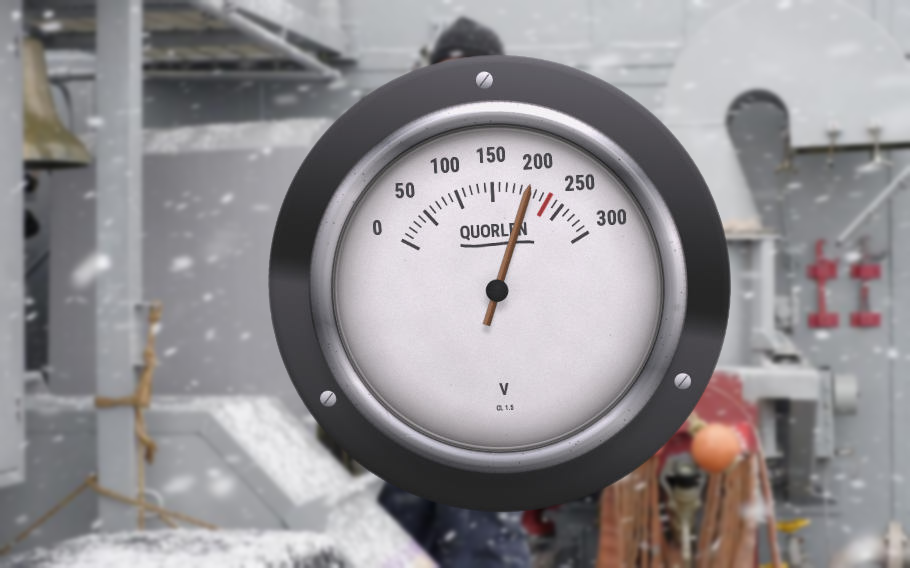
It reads **200** V
